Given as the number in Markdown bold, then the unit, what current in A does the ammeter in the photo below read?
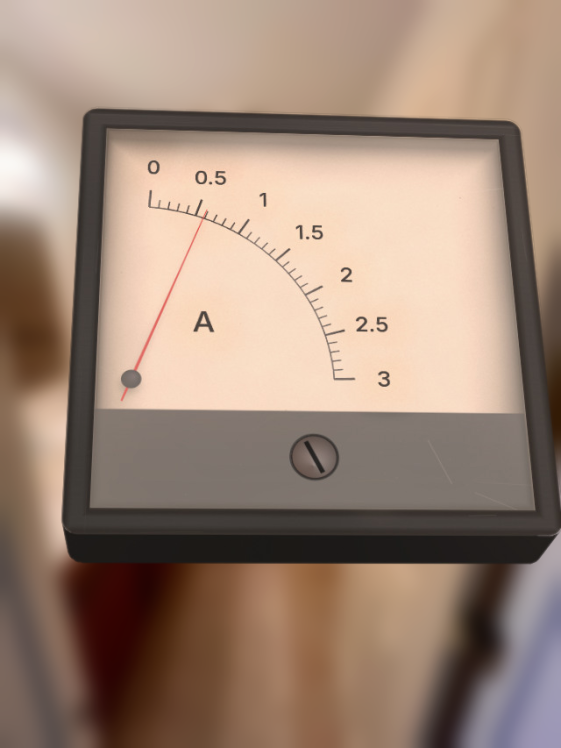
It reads **0.6** A
